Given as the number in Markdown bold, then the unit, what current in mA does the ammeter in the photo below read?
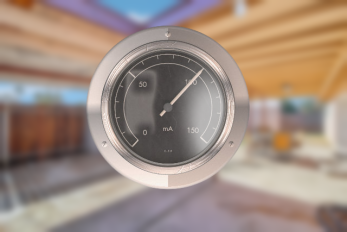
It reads **100** mA
